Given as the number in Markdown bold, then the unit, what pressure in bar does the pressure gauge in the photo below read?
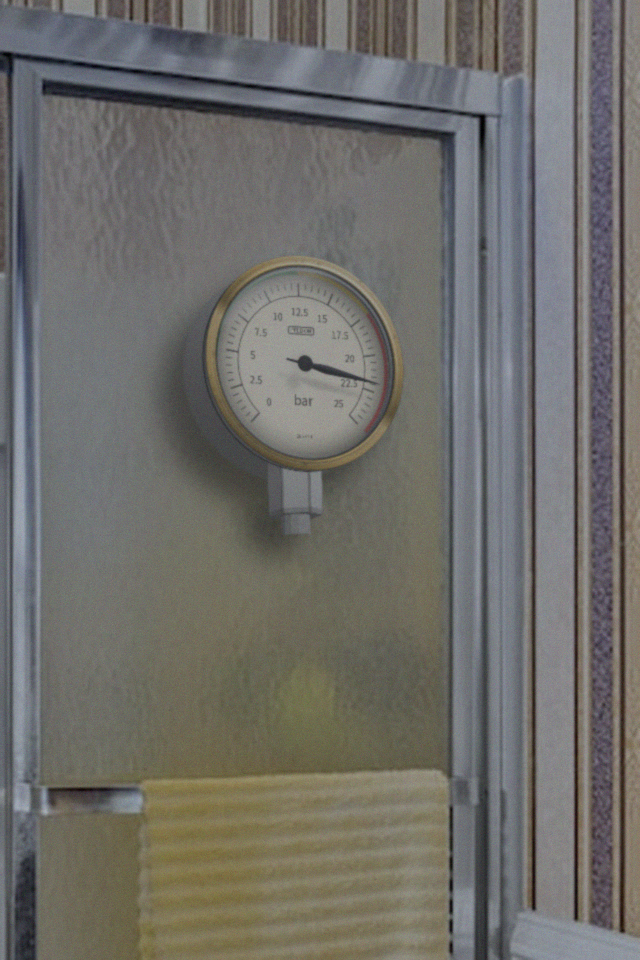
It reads **22** bar
